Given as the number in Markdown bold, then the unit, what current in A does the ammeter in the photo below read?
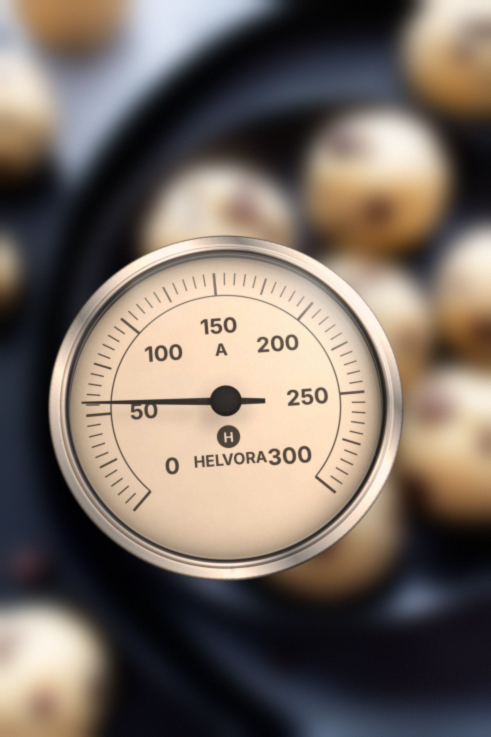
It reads **55** A
